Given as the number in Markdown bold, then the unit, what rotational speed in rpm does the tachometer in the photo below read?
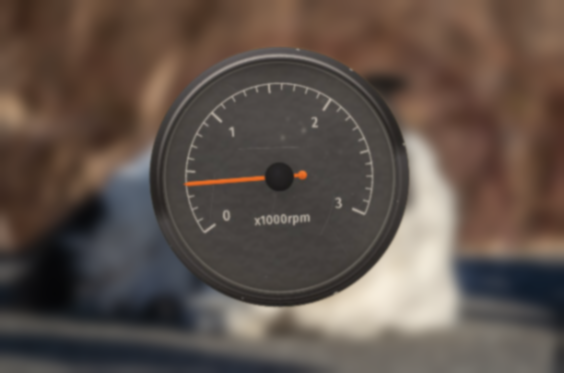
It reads **400** rpm
